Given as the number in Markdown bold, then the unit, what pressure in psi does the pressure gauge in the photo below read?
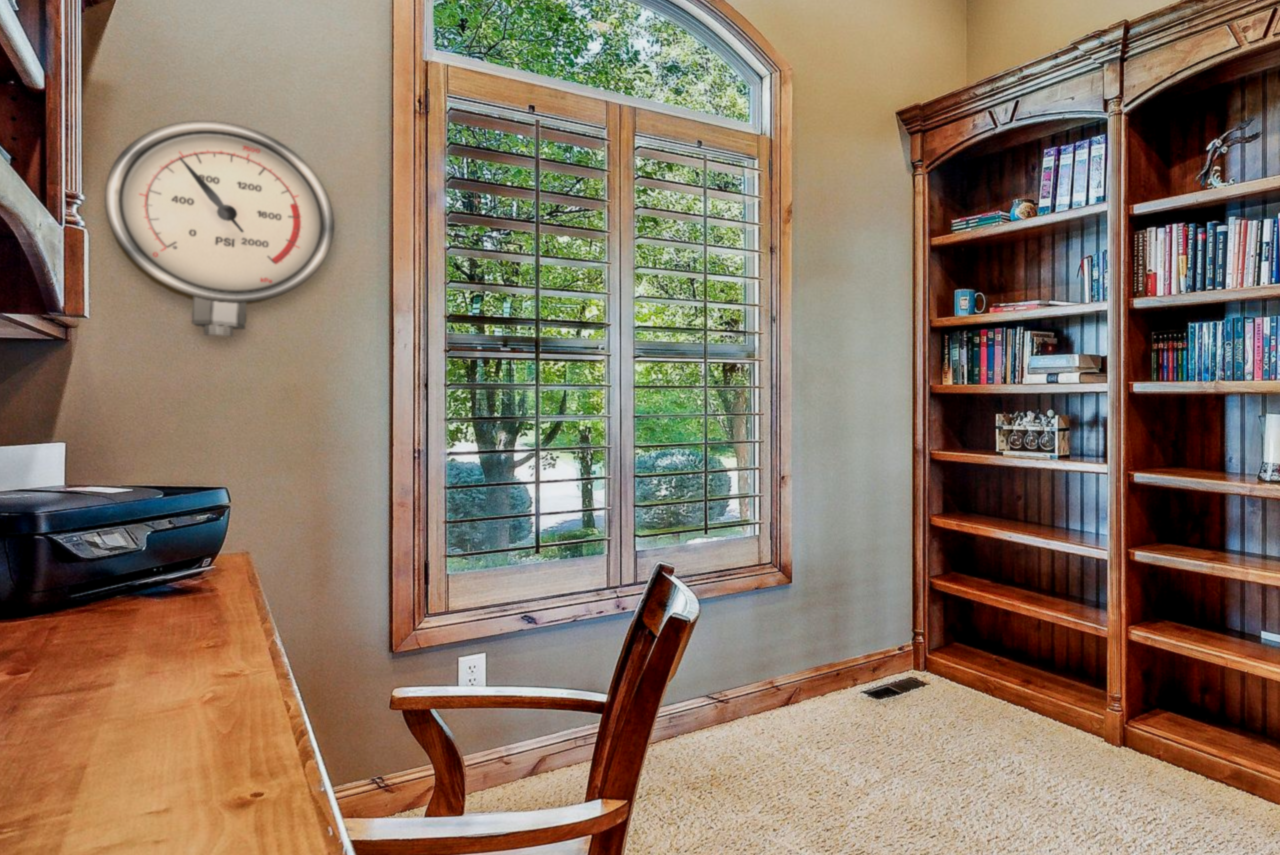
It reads **700** psi
